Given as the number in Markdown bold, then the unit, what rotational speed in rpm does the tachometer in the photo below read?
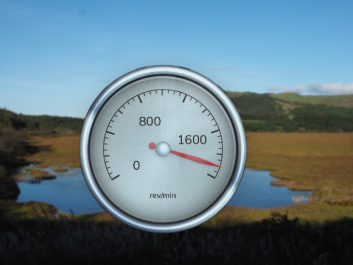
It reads **1900** rpm
